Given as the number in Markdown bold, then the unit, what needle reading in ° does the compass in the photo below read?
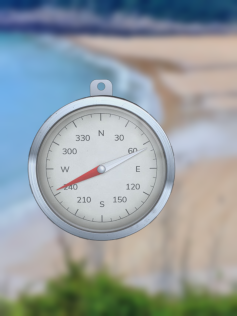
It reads **245** °
